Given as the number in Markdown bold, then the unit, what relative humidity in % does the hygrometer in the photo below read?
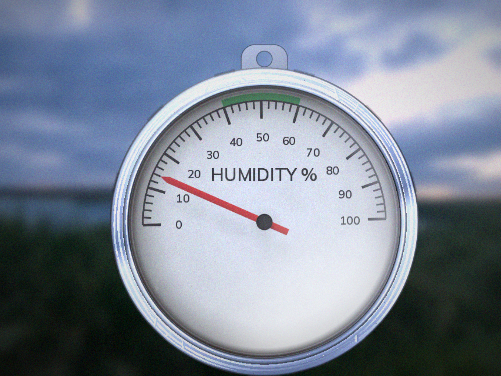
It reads **14** %
